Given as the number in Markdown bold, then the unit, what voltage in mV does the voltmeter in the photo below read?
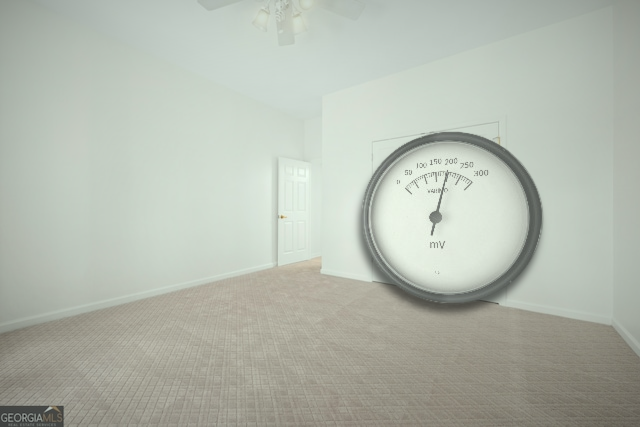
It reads **200** mV
